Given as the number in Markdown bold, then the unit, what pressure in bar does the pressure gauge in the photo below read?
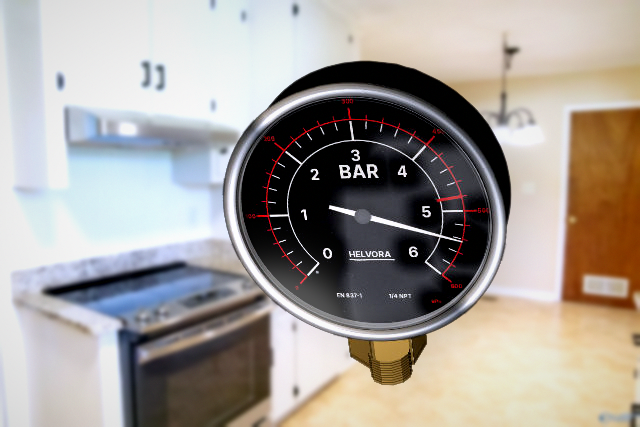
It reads **5.4** bar
